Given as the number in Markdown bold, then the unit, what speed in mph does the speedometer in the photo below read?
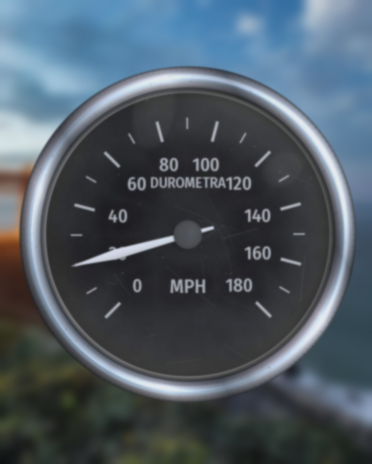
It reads **20** mph
